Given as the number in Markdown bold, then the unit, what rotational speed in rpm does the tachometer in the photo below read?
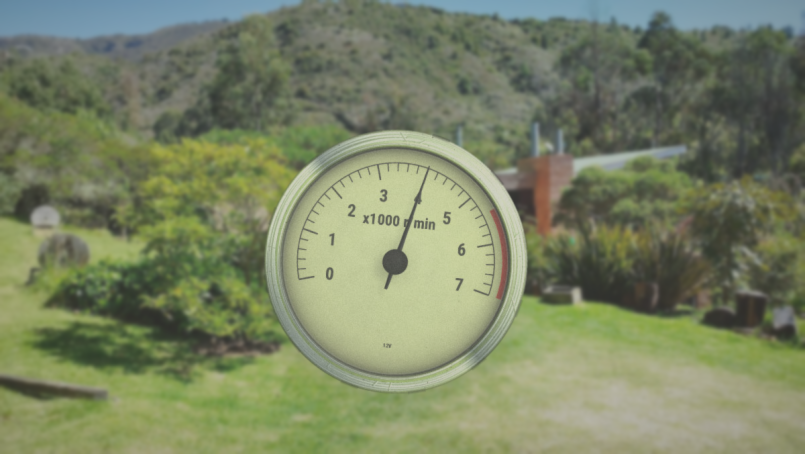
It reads **4000** rpm
